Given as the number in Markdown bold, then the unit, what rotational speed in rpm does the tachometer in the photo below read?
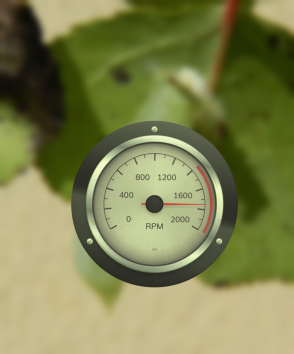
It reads **1750** rpm
